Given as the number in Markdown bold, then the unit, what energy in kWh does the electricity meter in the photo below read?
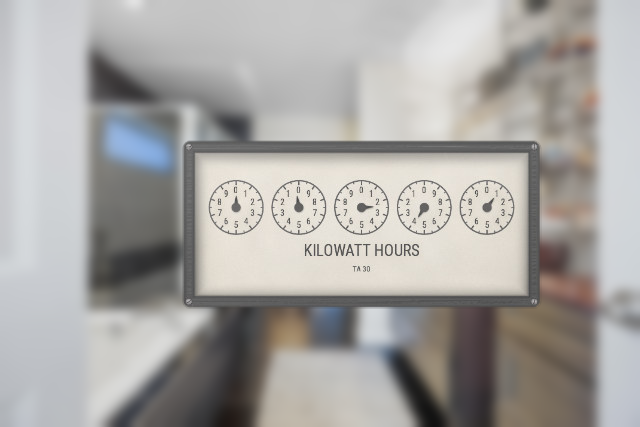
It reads **241** kWh
